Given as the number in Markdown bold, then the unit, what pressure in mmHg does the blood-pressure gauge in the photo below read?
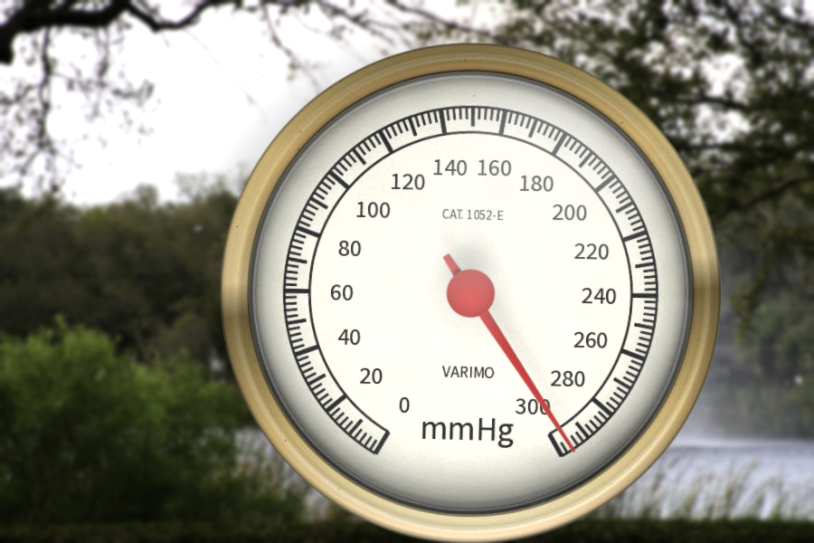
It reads **296** mmHg
